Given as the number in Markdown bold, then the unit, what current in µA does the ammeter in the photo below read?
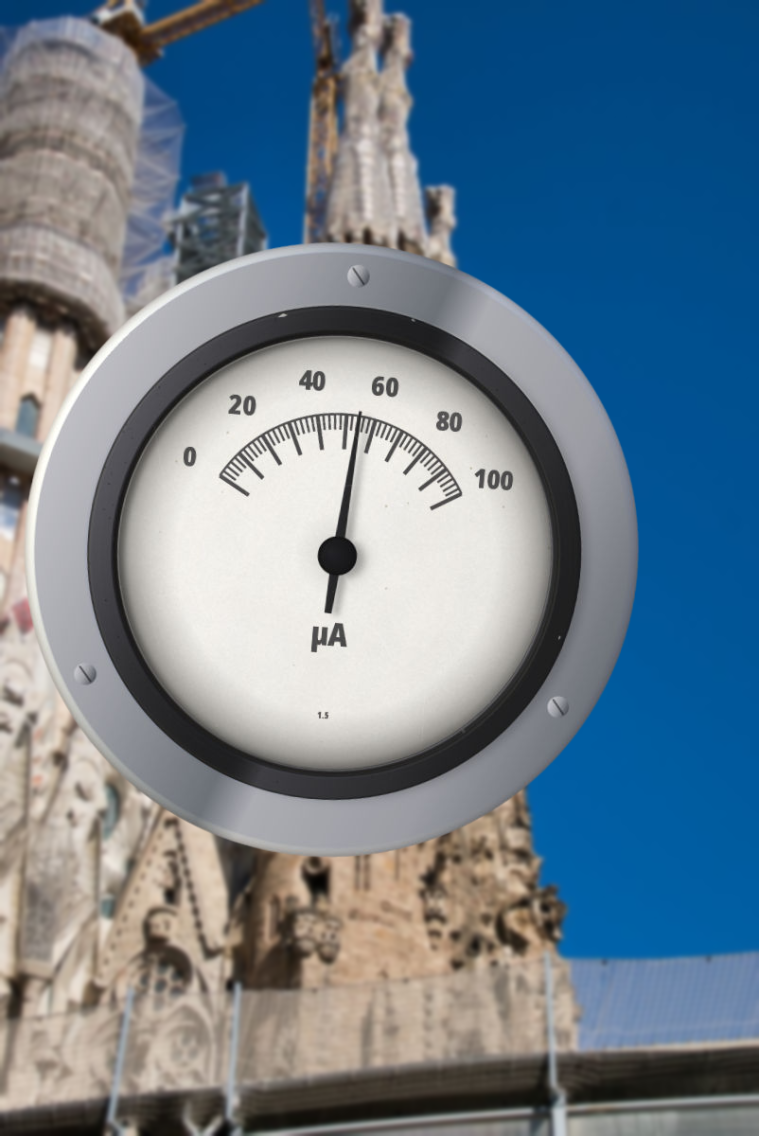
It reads **54** µA
